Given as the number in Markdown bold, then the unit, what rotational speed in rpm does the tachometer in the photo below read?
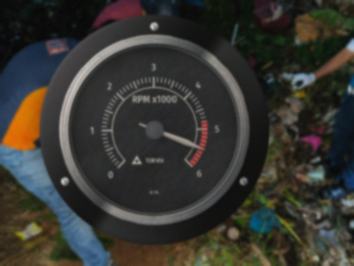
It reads **5500** rpm
